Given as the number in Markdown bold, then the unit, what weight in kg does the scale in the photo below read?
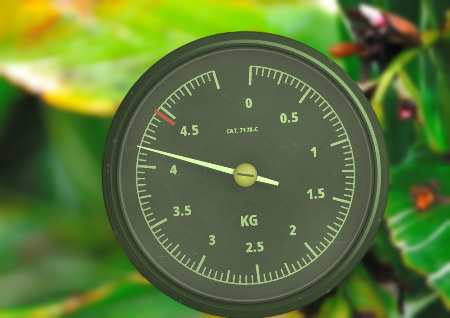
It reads **4.15** kg
